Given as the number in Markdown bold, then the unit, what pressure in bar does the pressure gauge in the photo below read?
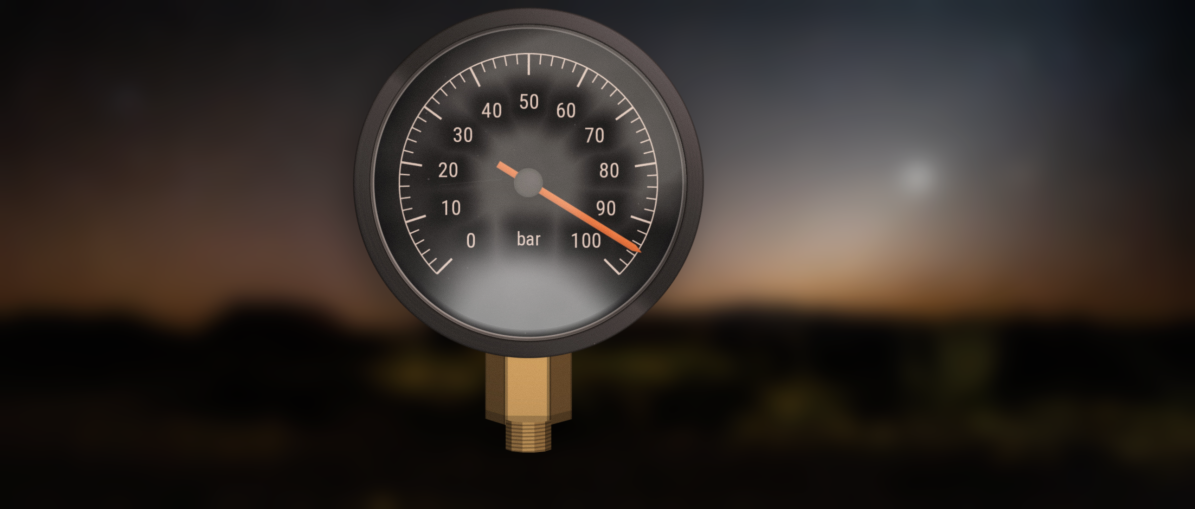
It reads **95** bar
